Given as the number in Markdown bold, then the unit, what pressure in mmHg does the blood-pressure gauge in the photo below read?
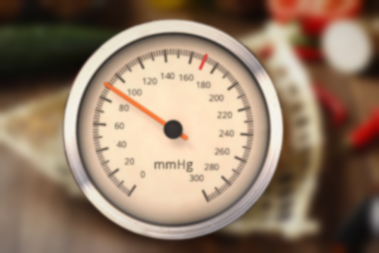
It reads **90** mmHg
